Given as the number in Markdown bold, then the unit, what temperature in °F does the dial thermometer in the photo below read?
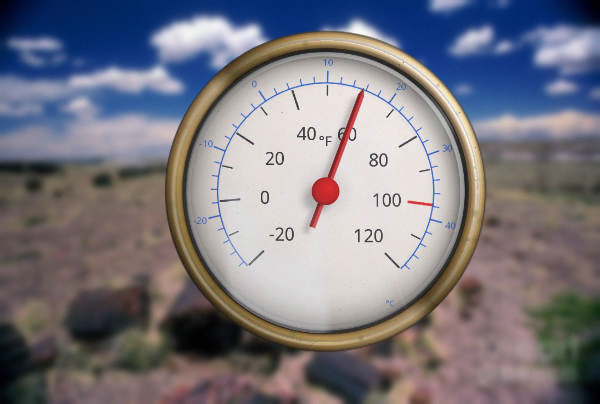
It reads **60** °F
